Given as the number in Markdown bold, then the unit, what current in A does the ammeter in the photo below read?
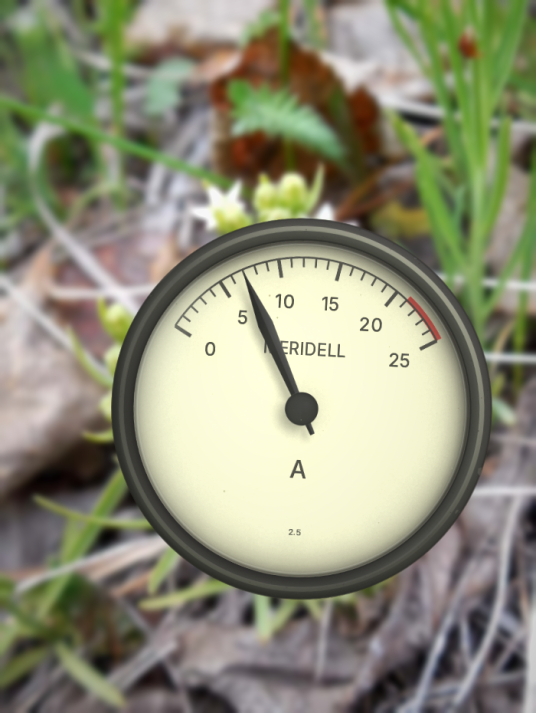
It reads **7** A
